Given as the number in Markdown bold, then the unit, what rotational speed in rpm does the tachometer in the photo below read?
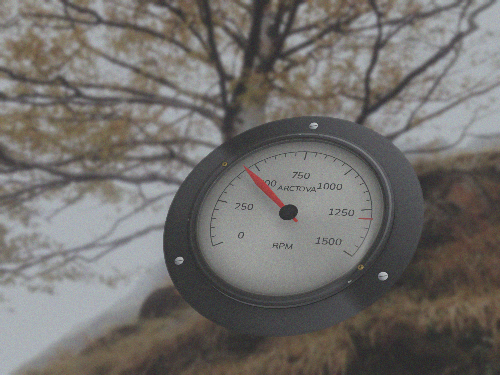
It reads **450** rpm
